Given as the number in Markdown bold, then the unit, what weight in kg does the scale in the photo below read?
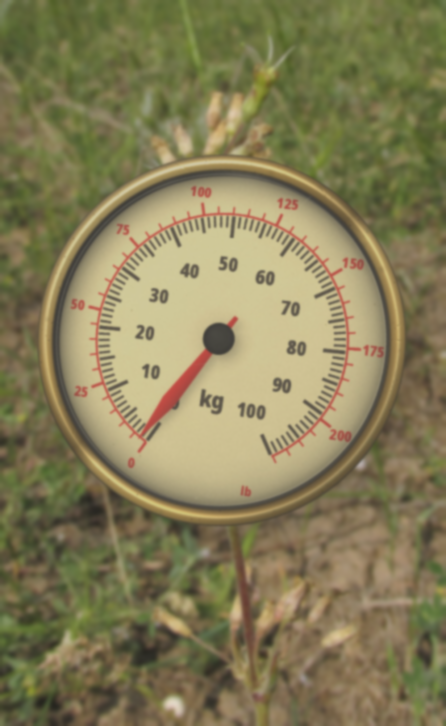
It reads **1** kg
